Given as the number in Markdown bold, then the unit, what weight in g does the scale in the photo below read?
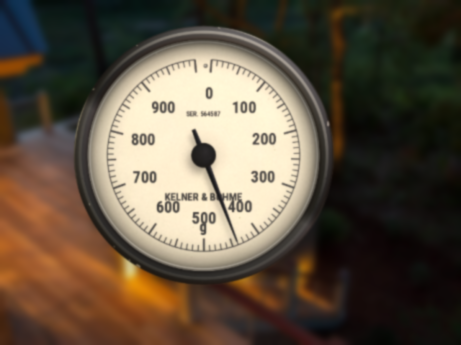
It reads **440** g
